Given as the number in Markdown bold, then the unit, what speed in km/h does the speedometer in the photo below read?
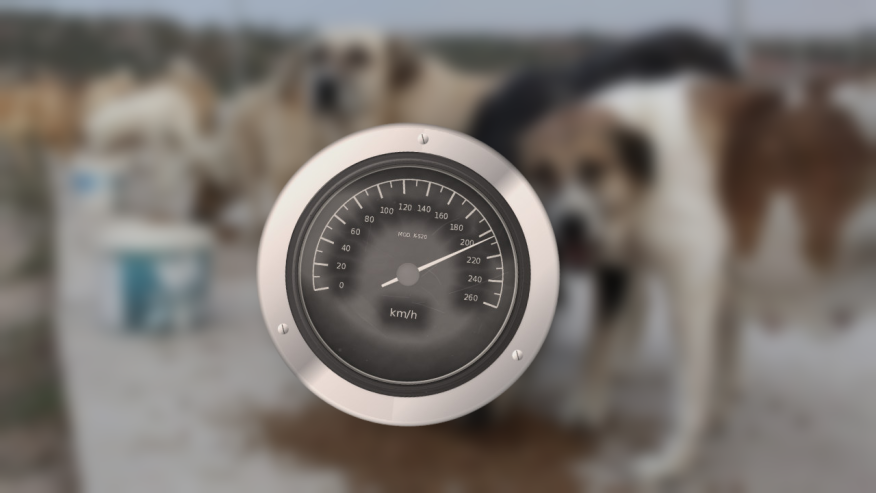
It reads **205** km/h
